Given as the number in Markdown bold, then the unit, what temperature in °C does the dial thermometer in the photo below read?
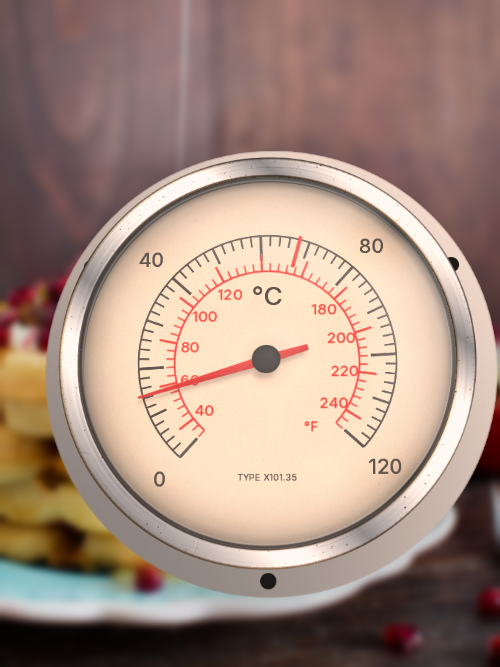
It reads **14** °C
